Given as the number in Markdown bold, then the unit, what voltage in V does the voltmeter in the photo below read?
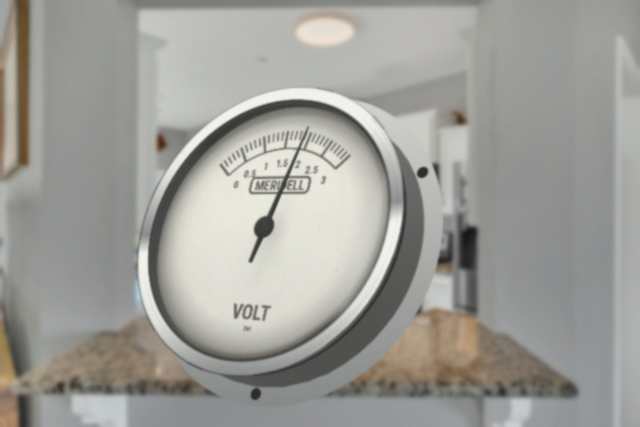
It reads **2** V
